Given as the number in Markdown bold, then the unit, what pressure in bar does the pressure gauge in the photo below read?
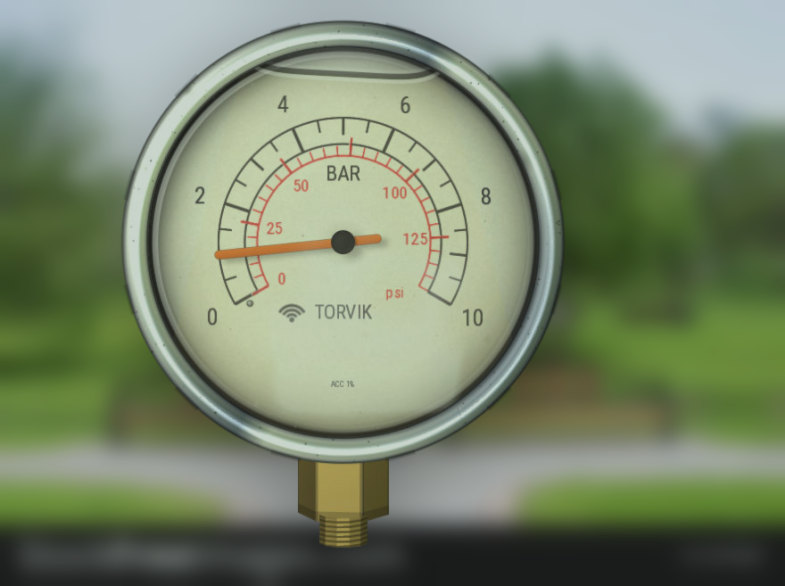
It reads **1** bar
